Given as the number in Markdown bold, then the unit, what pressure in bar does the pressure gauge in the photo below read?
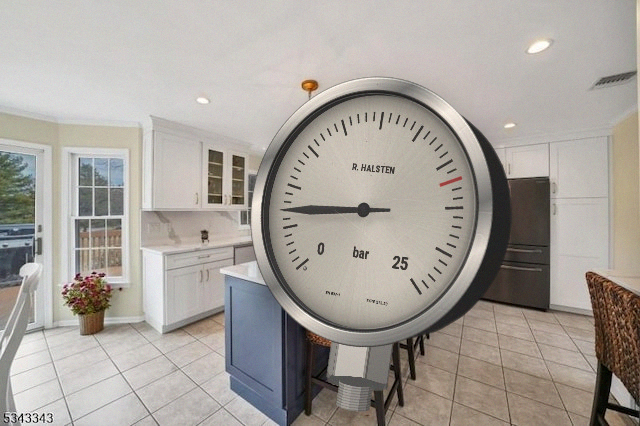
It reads **3.5** bar
